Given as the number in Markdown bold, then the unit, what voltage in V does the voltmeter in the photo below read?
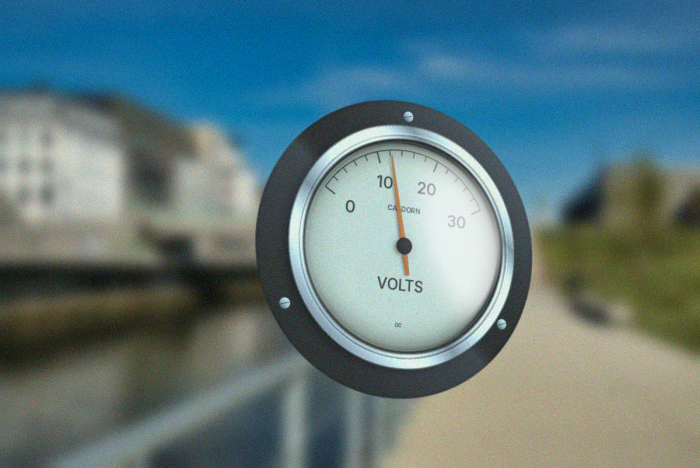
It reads **12** V
